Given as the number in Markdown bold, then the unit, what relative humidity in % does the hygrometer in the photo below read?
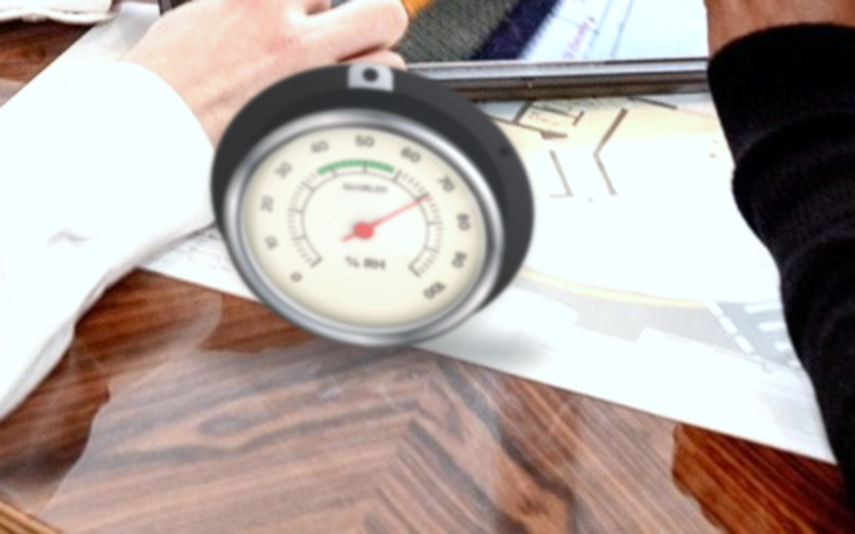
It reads **70** %
